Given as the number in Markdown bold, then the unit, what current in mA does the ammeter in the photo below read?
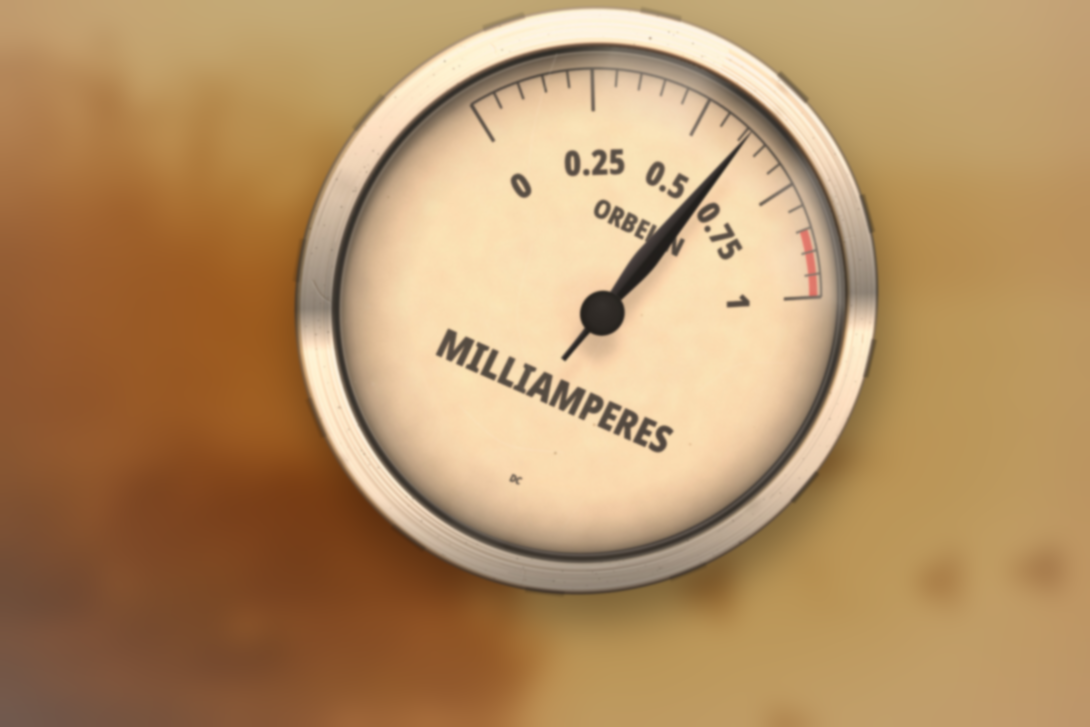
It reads **0.6** mA
